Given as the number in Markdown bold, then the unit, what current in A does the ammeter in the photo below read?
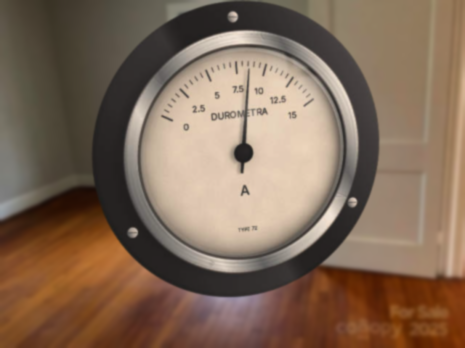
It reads **8.5** A
